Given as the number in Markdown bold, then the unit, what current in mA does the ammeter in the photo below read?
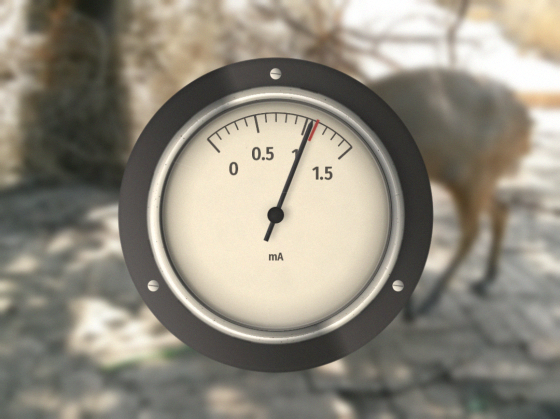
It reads **1.05** mA
